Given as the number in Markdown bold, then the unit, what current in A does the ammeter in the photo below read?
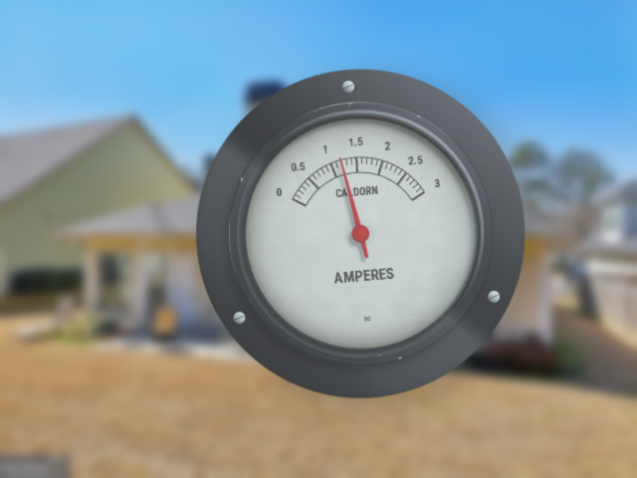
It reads **1.2** A
